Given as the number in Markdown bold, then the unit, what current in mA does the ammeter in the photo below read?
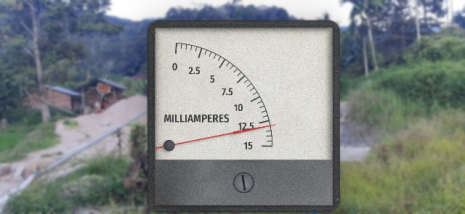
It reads **13** mA
